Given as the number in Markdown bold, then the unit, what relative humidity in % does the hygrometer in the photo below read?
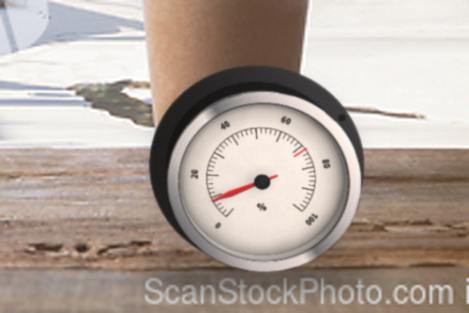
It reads **10** %
